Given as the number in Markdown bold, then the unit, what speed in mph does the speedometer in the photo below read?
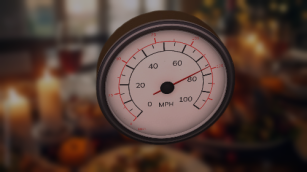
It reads **75** mph
